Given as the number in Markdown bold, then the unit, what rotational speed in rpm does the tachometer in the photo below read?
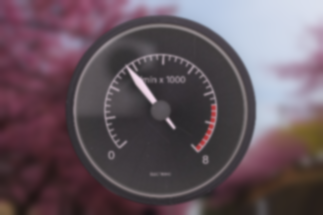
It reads **2800** rpm
